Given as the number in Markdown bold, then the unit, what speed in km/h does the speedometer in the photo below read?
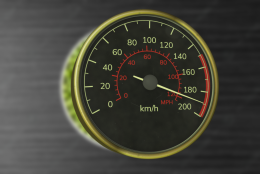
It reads **190** km/h
